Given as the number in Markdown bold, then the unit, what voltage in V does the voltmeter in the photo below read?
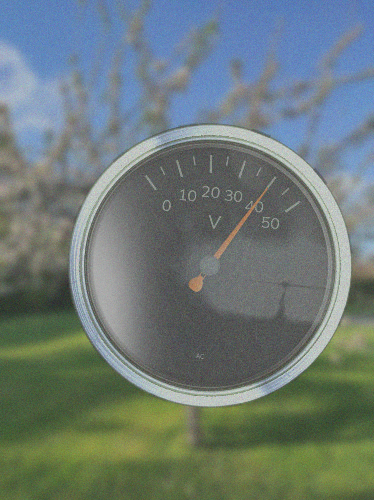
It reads **40** V
